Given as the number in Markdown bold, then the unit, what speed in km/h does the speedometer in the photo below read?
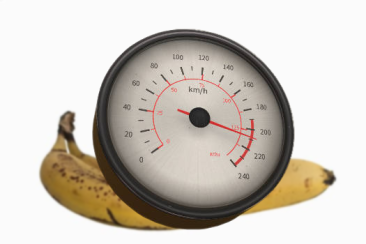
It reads **210** km/h
